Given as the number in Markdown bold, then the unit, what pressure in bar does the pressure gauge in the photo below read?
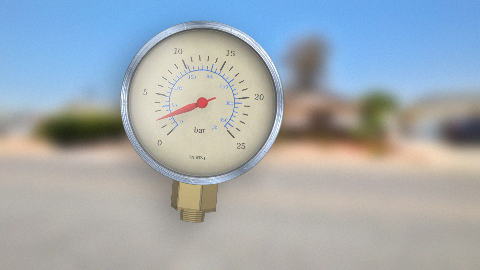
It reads **2** bar
